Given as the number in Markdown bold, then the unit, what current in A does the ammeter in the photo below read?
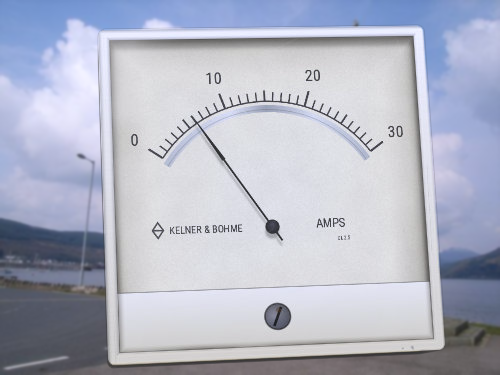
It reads **6** A
